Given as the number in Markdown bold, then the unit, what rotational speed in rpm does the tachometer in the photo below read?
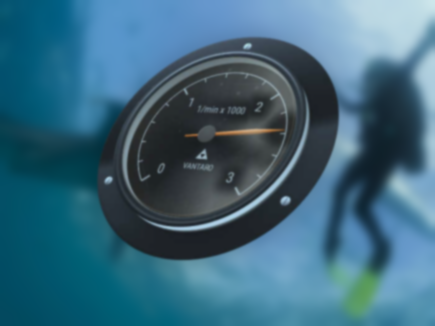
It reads **2400** rpm
